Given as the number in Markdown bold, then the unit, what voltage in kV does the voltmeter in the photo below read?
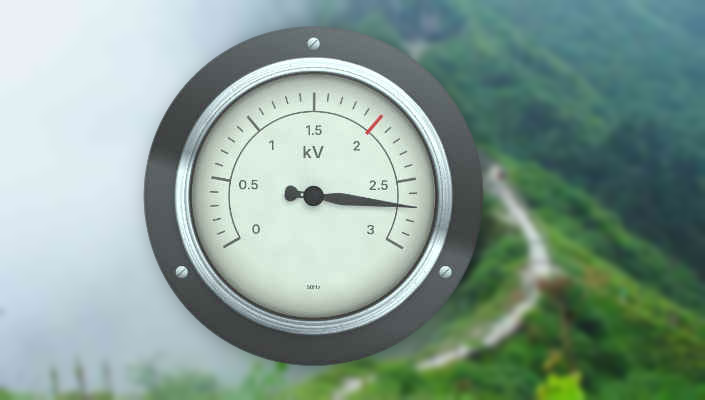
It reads **2.7** kV
